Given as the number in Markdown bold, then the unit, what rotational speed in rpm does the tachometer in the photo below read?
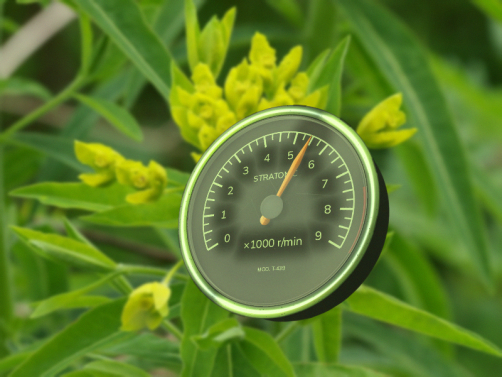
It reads **5500** rpm
